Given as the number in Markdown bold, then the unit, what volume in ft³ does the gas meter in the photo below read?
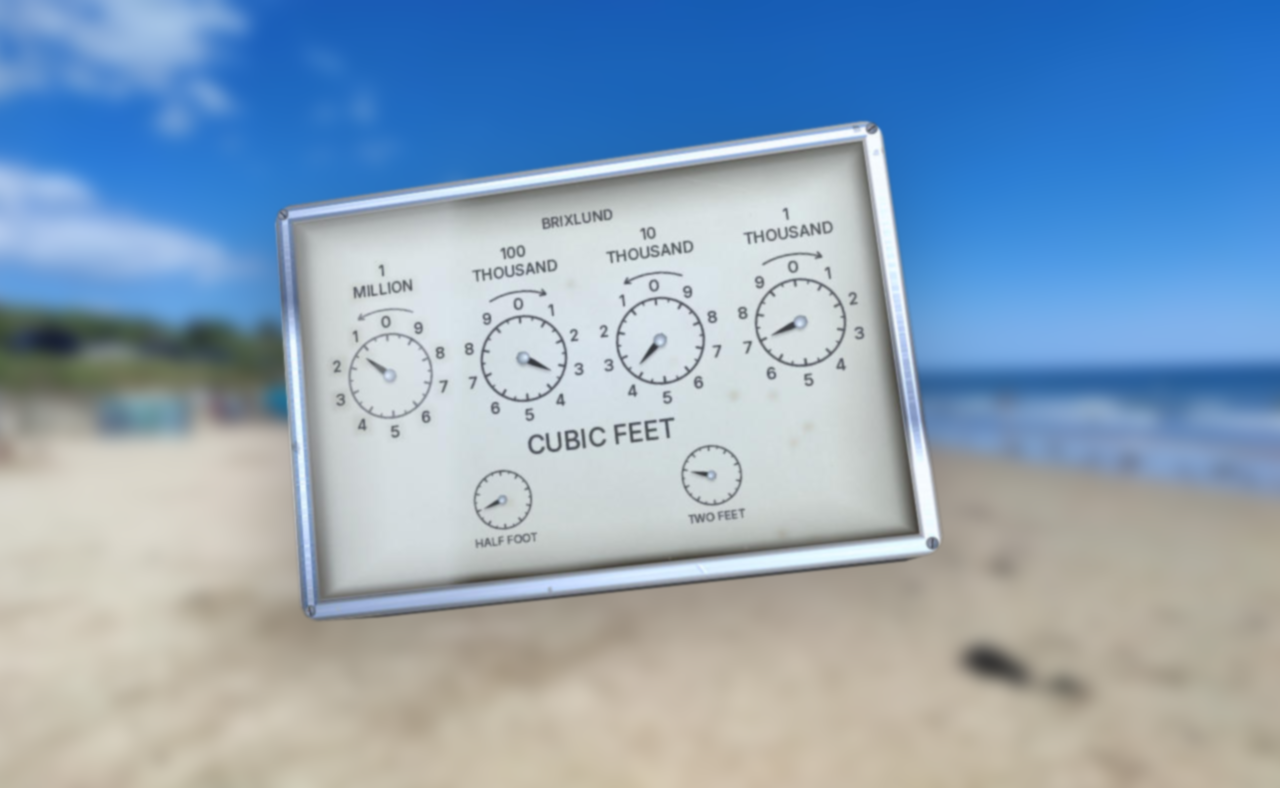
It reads **133700** ft³
